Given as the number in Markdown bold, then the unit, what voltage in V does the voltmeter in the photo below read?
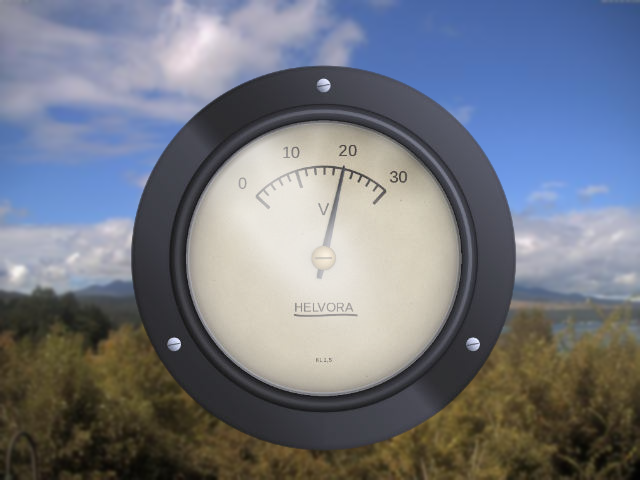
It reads **20** V
